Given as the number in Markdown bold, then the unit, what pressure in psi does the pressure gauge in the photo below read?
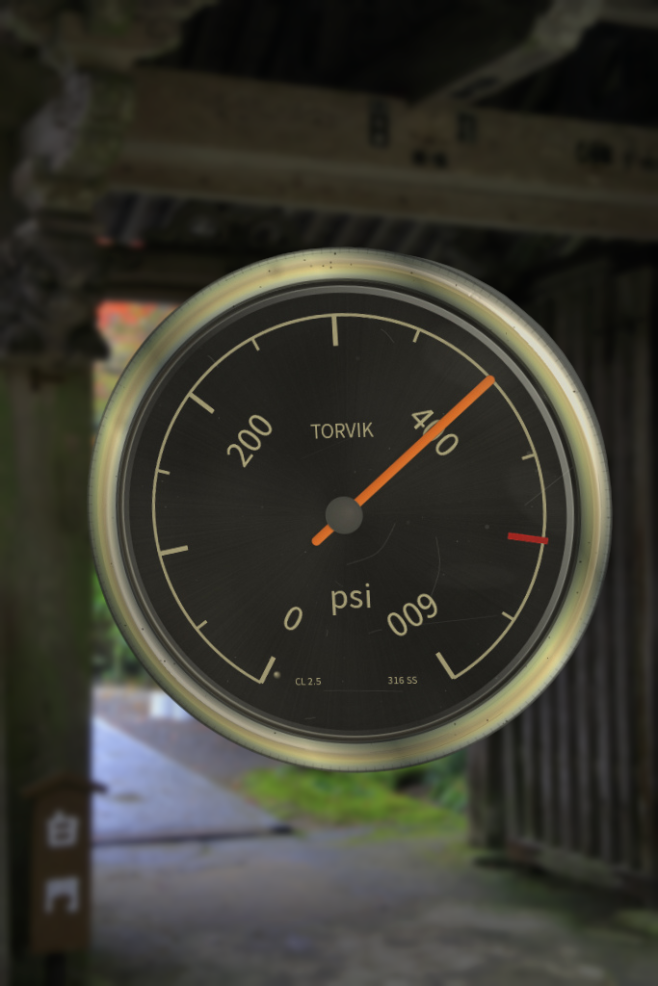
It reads **400** psi
